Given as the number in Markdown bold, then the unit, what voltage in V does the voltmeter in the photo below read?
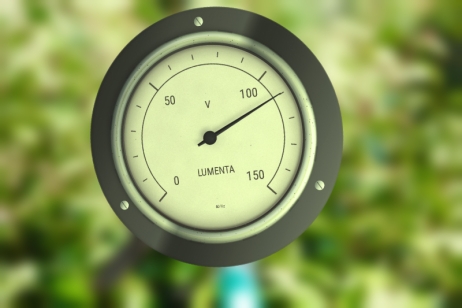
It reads **110** V
